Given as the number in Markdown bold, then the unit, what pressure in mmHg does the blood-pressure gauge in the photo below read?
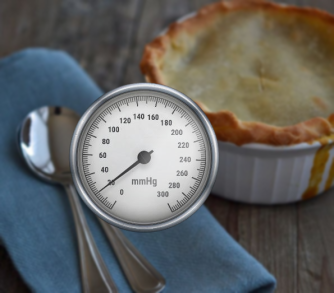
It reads **20** mmHg
